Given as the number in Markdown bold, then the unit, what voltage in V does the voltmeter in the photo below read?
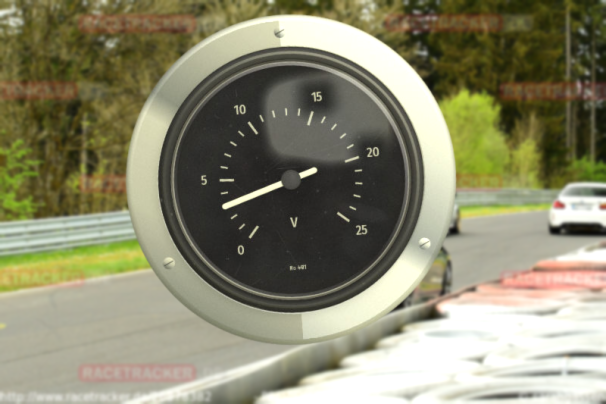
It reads **3** V
